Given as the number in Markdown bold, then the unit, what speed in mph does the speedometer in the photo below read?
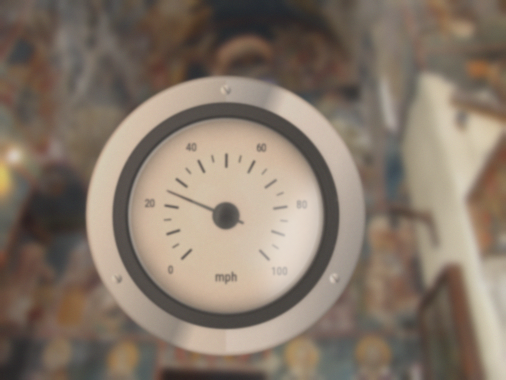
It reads **25** mph
